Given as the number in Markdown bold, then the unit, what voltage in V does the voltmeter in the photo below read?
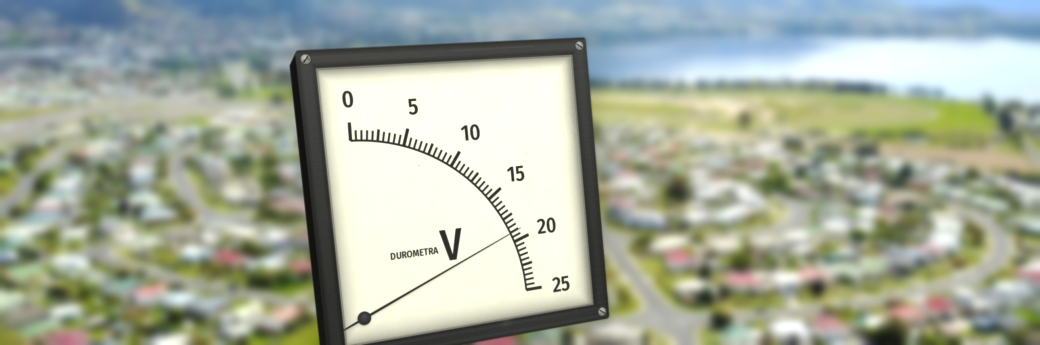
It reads **19** V
